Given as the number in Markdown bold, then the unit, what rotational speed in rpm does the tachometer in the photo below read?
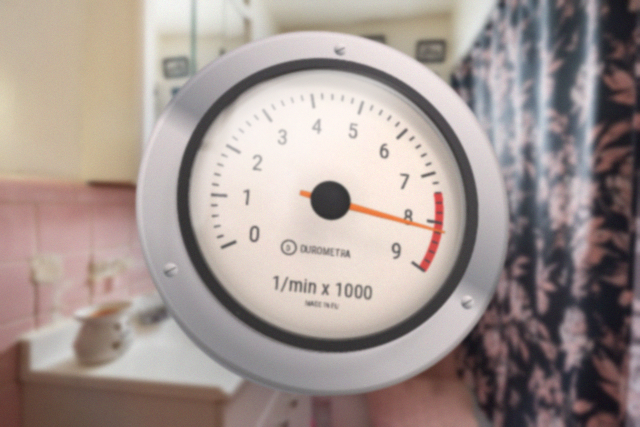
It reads **8200** rpm
